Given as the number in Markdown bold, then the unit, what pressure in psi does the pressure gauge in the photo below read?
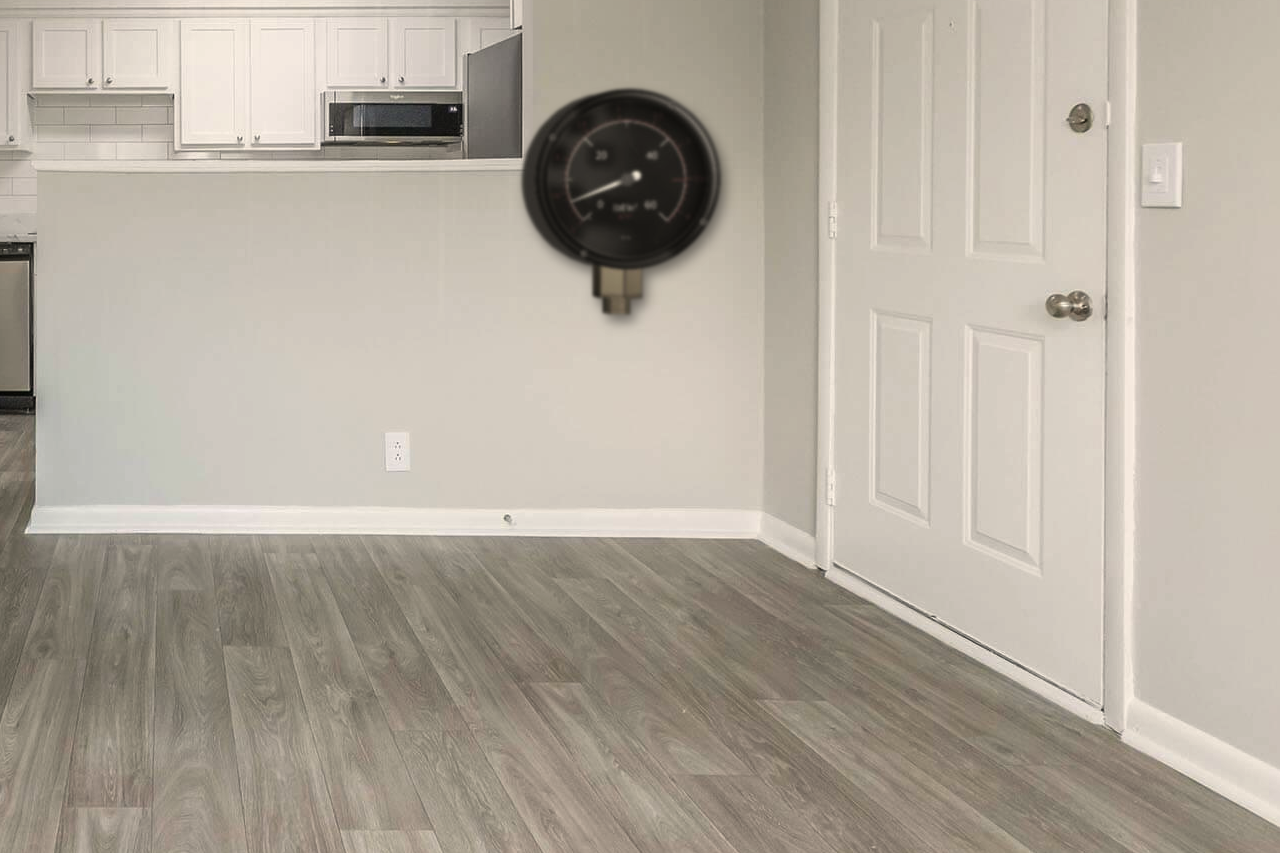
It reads **5** psi
